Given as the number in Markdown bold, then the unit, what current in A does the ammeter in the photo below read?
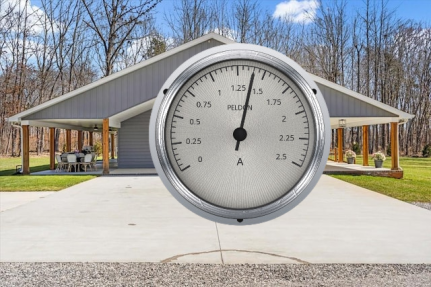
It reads **1.4** A
